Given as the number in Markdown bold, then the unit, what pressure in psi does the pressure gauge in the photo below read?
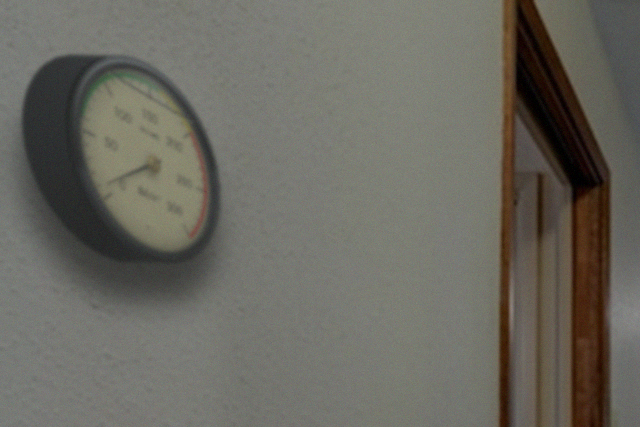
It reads **10** psi
